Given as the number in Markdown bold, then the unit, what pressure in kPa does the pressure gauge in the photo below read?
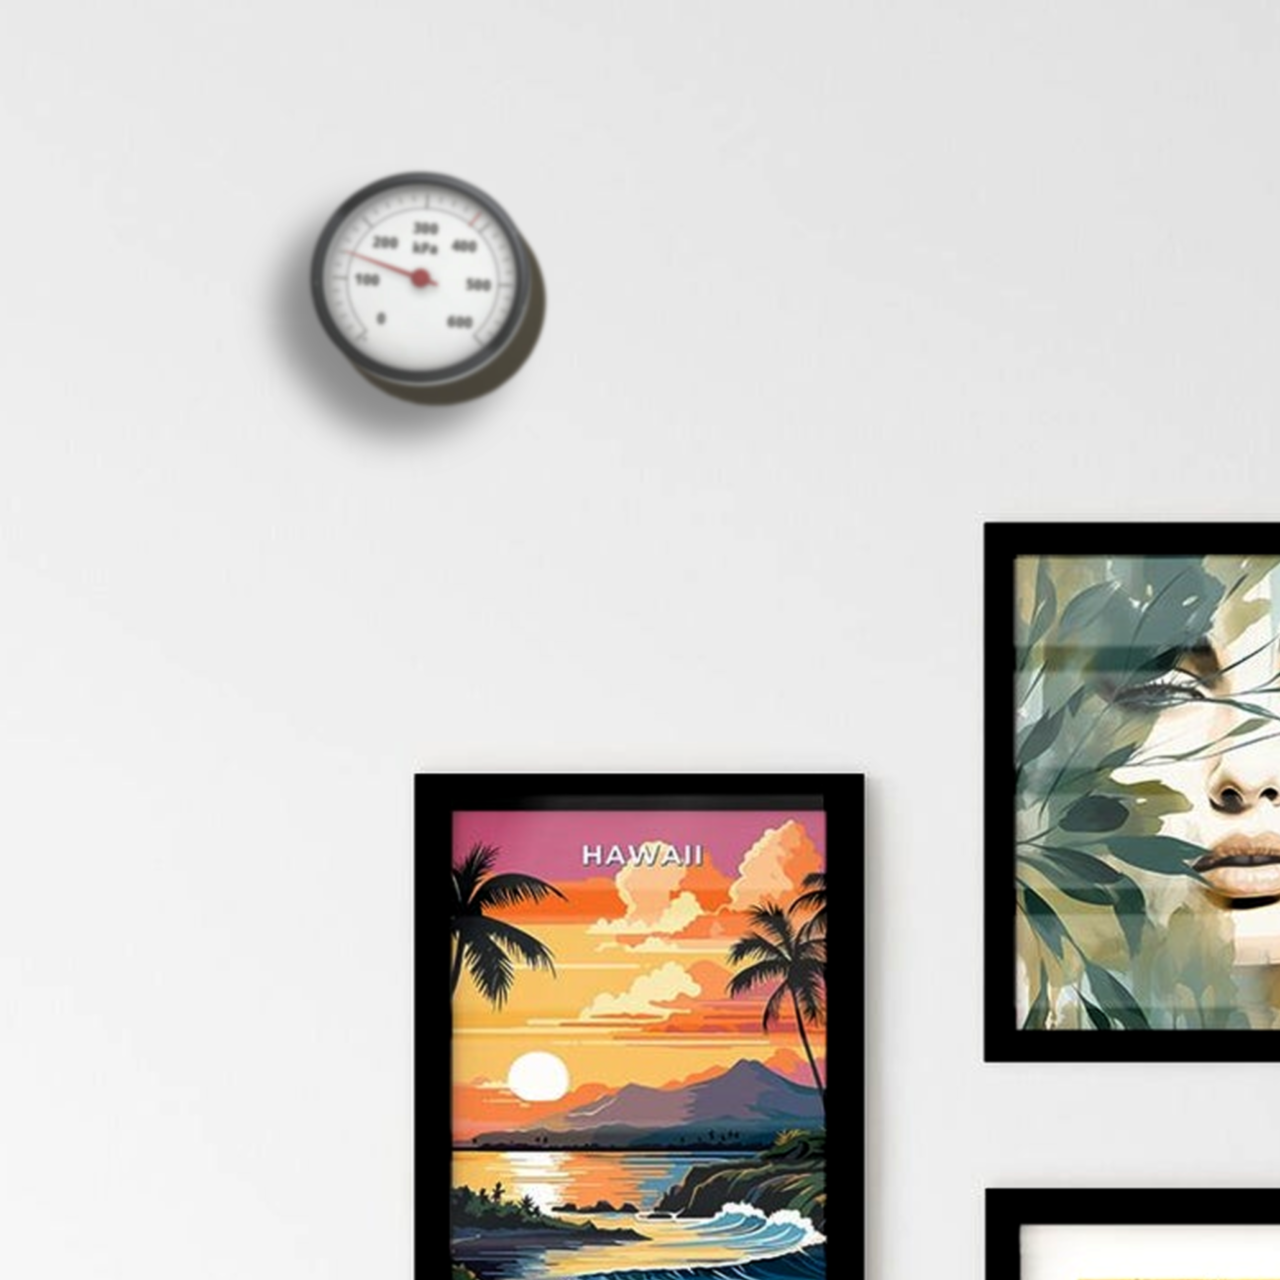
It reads **140** kPa
